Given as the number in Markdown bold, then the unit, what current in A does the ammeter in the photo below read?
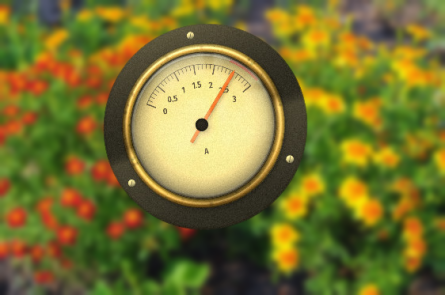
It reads **2.5** A
